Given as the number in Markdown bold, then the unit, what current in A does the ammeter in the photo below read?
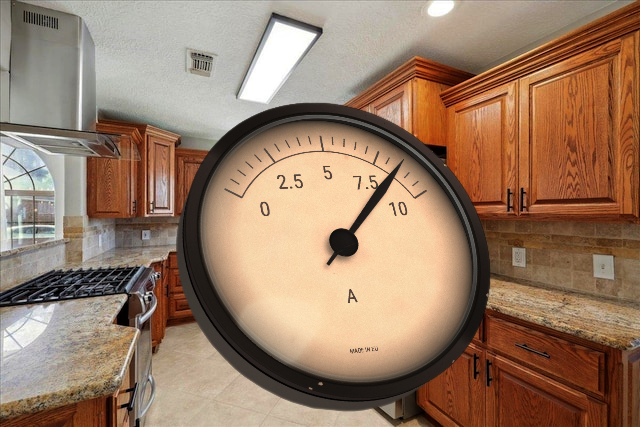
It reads **8.5** A
